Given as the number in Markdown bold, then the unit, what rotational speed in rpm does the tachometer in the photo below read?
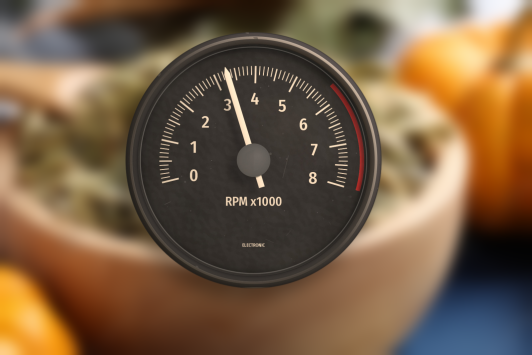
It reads **3300** rpm
